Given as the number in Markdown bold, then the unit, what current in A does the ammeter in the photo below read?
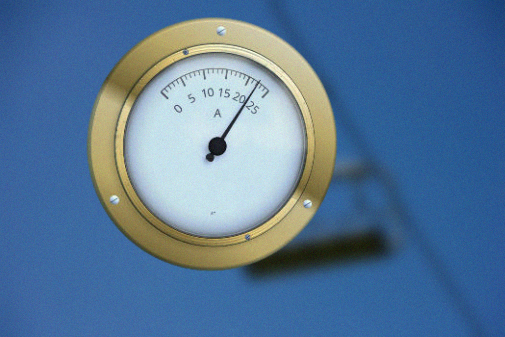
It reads **22** A
